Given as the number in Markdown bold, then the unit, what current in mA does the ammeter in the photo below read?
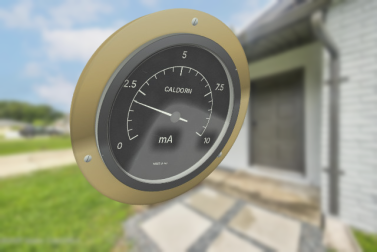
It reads **2** mA
